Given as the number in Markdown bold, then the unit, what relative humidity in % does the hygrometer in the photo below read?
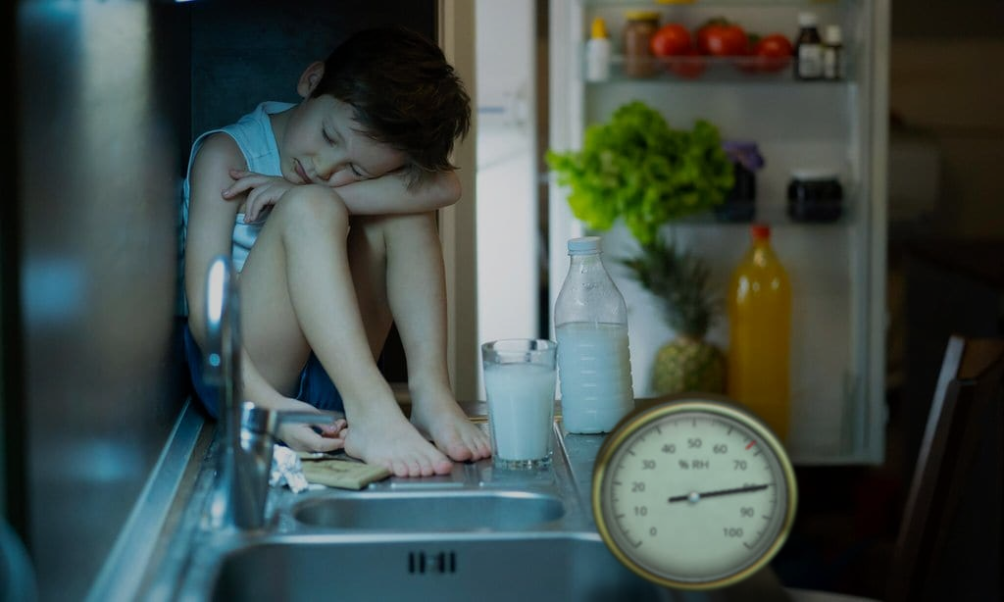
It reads **80** %
